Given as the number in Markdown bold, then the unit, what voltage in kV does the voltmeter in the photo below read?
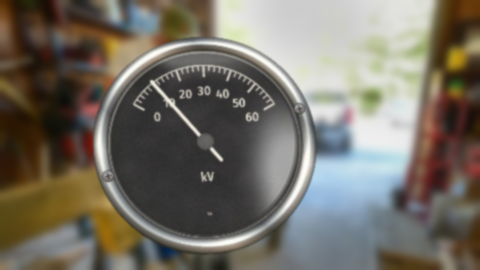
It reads **10** kV
